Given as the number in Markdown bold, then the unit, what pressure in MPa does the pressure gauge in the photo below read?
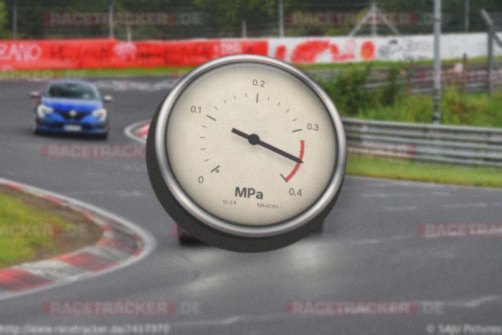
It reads **0.36** MPa
